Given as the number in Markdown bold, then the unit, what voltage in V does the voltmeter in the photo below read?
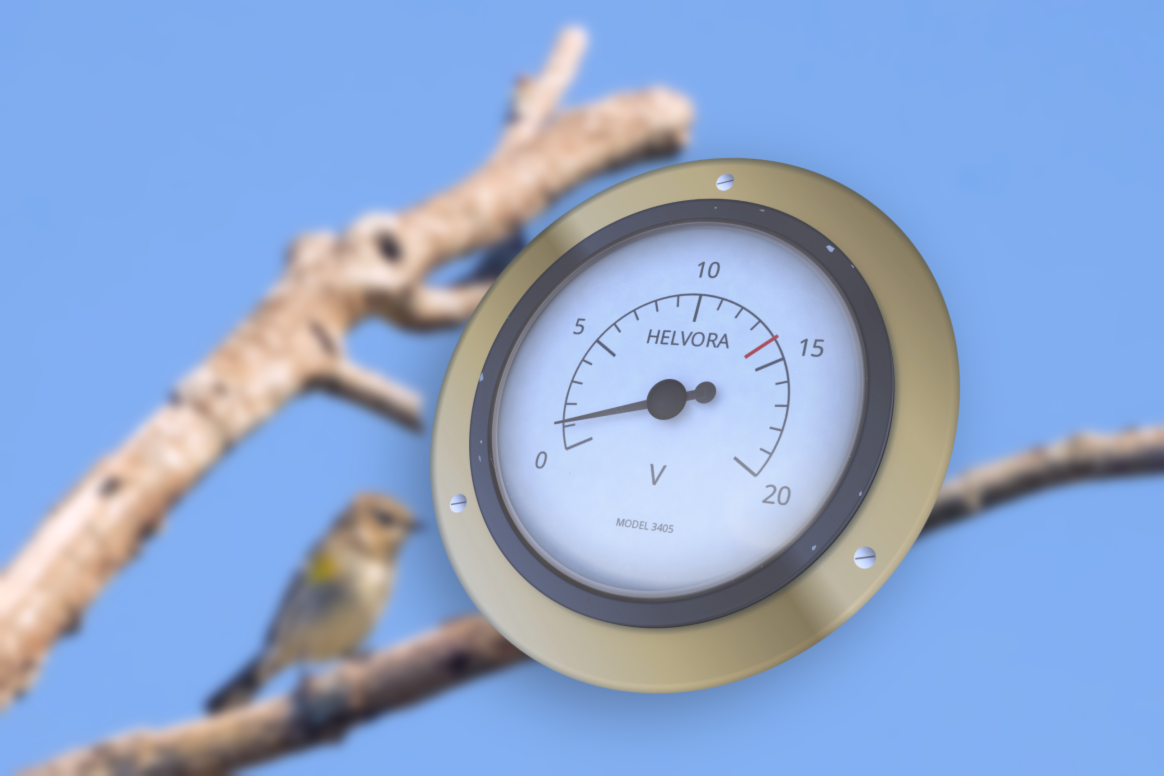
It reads **1** V
